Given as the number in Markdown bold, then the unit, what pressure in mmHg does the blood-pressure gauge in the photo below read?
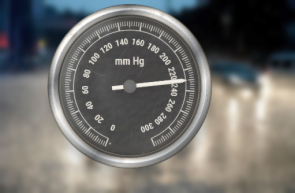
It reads **230** mmHg
